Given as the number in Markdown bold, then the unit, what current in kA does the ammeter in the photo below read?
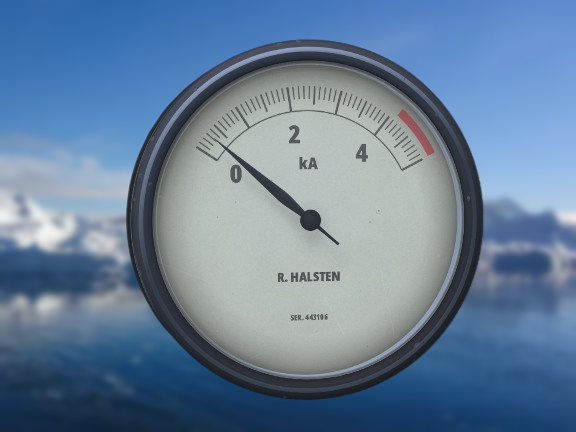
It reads **0.3** kA
